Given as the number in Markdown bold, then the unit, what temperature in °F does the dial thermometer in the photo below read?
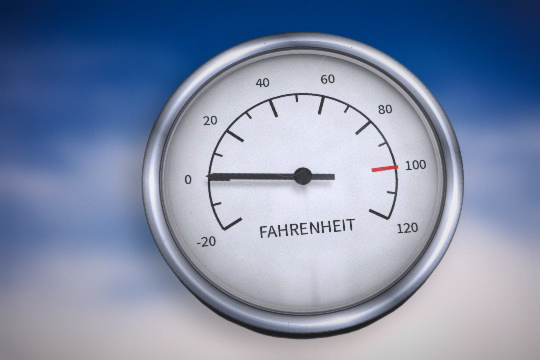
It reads **0** °F
